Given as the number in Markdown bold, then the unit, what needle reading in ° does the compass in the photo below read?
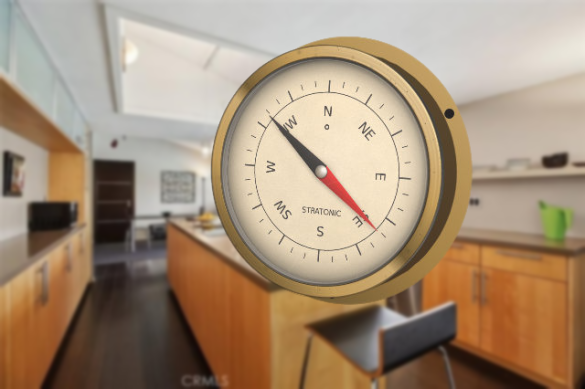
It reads **130** °
